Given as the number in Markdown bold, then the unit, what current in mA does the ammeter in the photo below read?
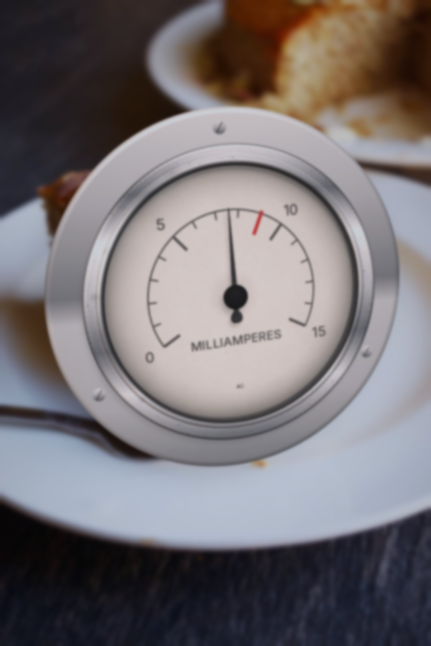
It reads **7.5** mA
